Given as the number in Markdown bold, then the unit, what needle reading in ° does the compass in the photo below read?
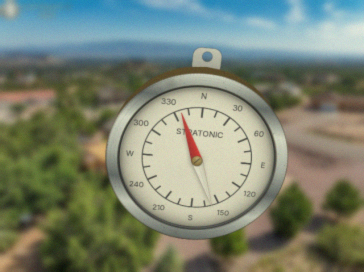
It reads **337.5** °
